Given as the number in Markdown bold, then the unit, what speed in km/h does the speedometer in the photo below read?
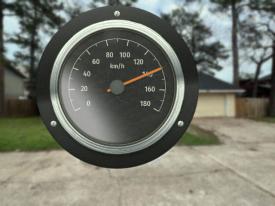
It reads **140** km/h
